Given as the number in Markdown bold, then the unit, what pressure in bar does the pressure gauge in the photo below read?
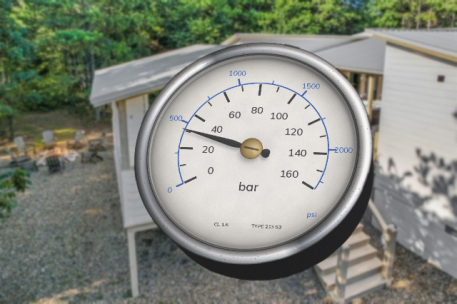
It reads **30** bar
